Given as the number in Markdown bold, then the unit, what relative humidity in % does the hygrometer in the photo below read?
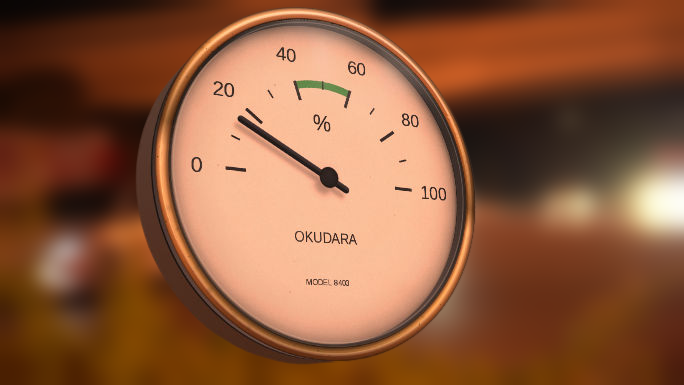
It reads **15** %
